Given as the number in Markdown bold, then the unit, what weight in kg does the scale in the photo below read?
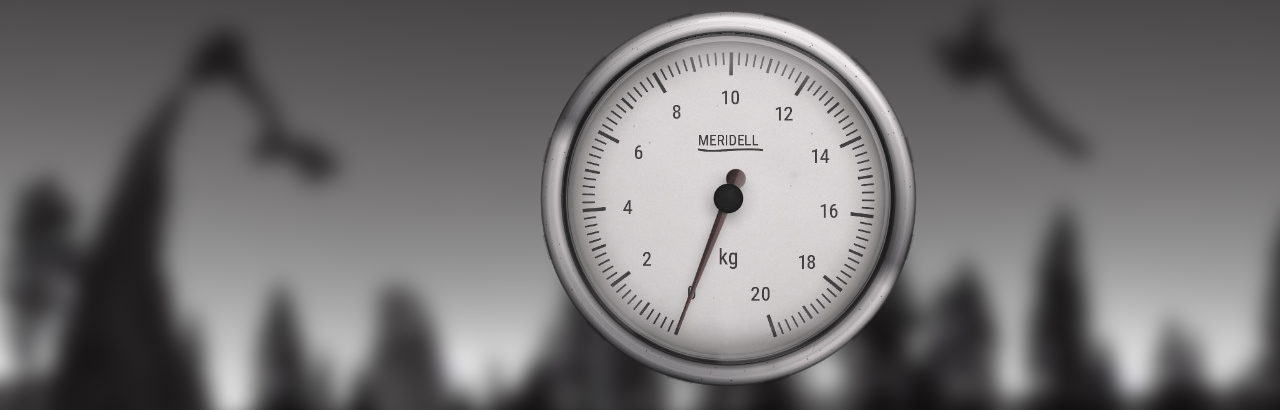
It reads **0** kg
